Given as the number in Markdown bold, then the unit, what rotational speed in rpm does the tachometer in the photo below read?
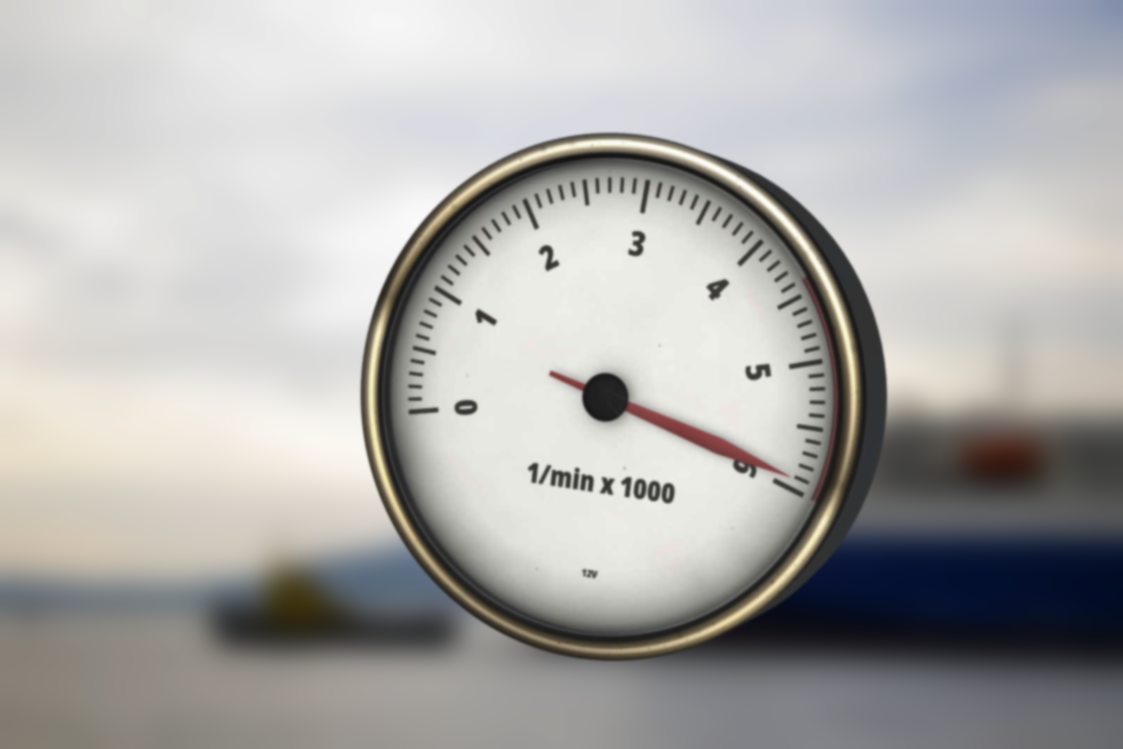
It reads **5900** rpm
